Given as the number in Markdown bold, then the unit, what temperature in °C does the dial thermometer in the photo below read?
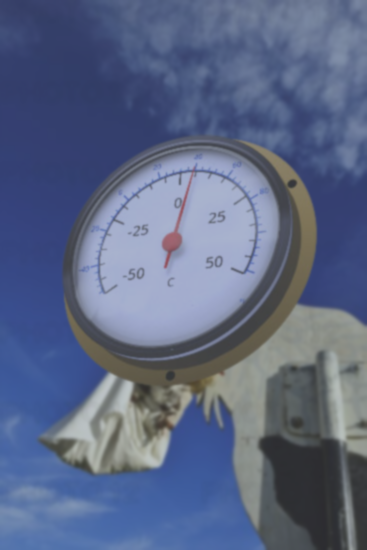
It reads **5** °C
